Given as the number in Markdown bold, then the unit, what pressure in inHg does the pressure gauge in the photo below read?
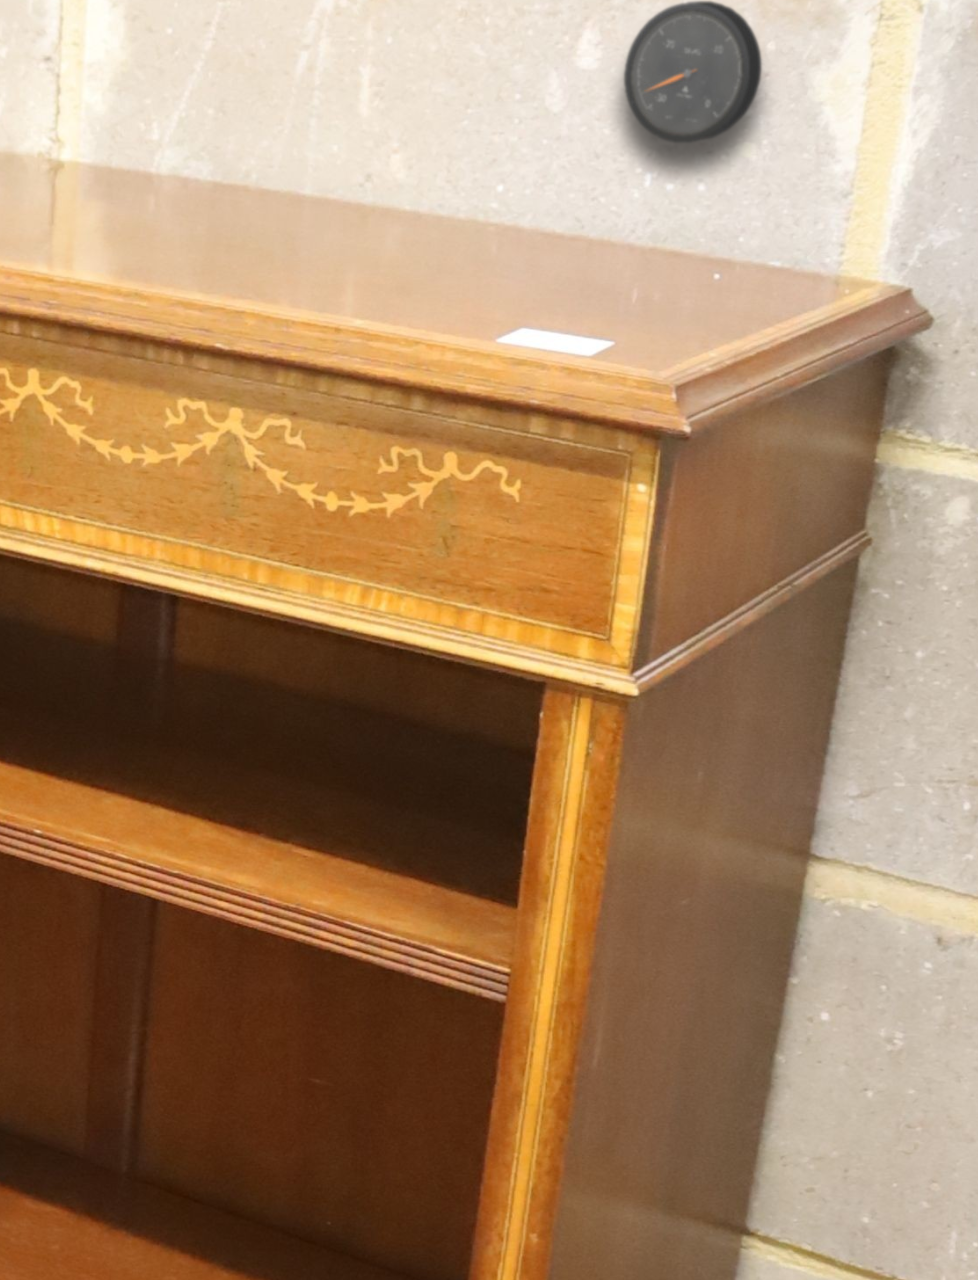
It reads **-28** inHg
